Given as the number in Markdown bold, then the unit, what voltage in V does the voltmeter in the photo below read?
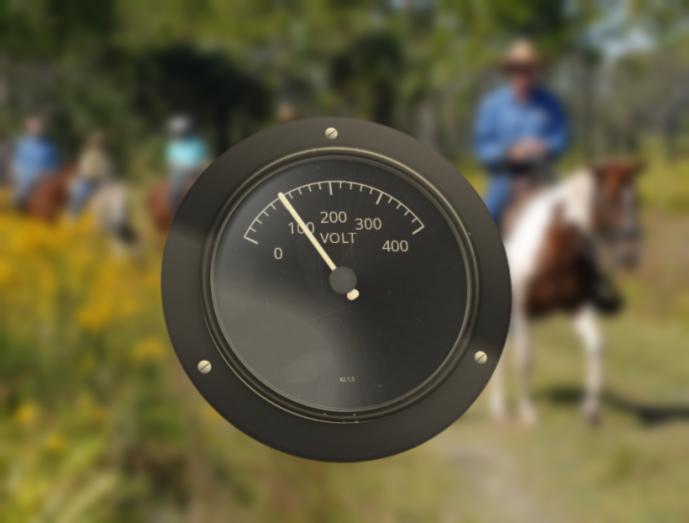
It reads **100** V
